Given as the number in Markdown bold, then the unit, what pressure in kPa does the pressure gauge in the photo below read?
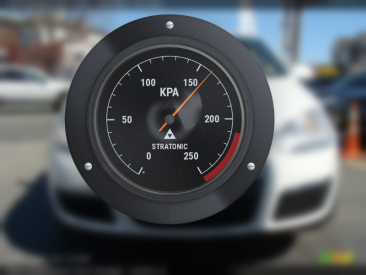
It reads **160** kPa
